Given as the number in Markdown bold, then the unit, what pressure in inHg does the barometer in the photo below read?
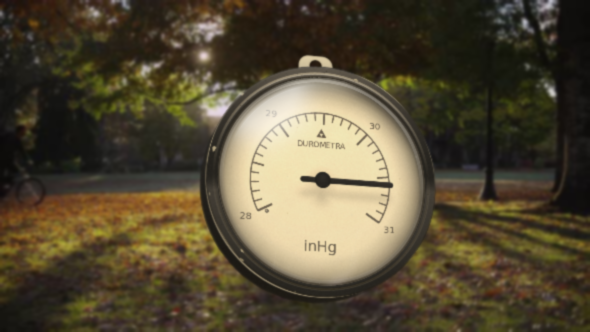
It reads **30.6** inHg
